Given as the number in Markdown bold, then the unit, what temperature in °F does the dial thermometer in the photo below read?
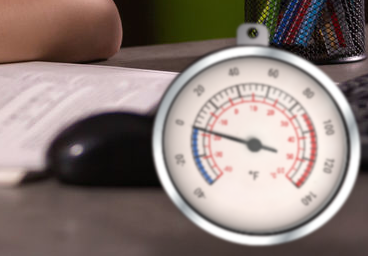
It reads **0** °F
